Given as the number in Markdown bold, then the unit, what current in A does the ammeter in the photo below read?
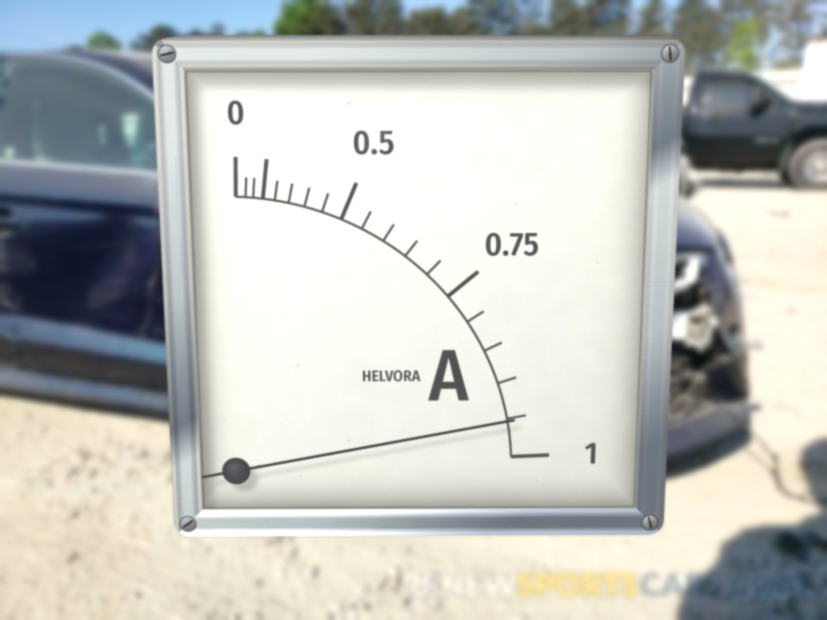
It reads **0.95** A
